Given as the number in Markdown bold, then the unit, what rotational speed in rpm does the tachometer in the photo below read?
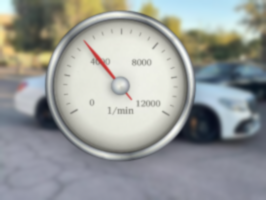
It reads **4000** rpm
